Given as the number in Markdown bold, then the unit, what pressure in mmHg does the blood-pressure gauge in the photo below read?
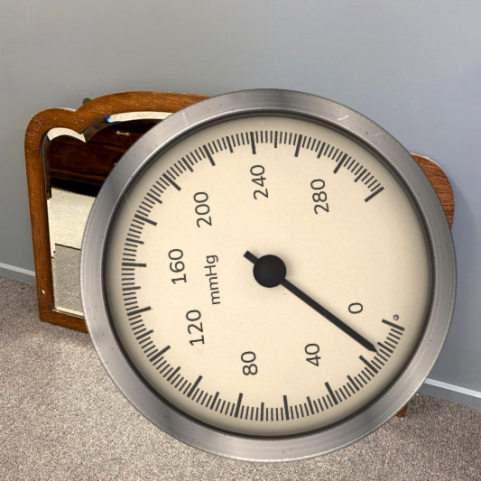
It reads **14** mmHg
